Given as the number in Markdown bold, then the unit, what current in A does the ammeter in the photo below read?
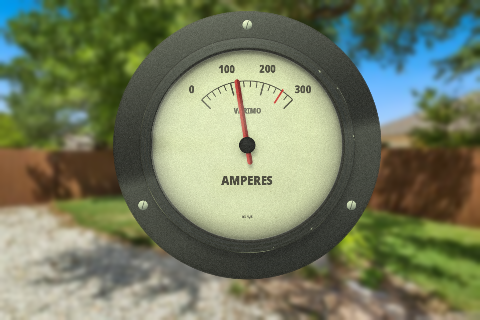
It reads **120** A
